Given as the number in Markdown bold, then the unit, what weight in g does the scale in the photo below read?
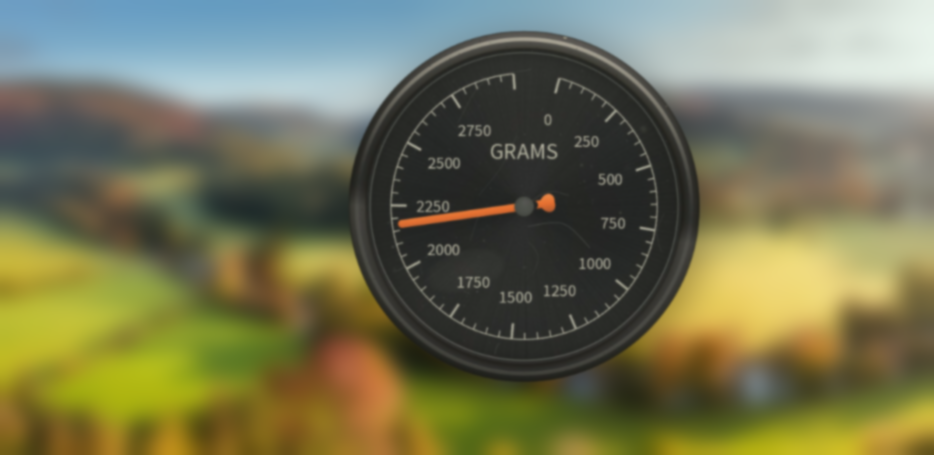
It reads **2175** g
